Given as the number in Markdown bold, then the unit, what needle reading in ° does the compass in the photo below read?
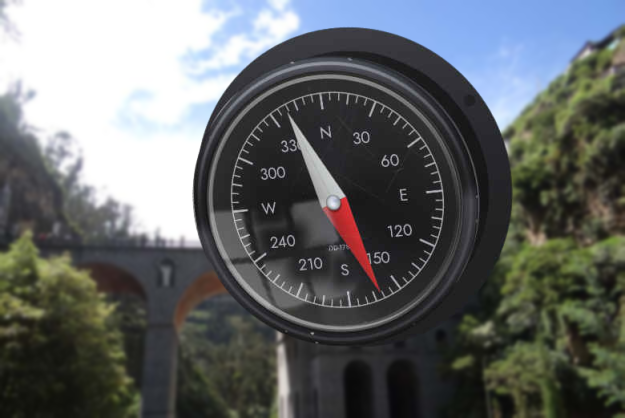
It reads **160** °
